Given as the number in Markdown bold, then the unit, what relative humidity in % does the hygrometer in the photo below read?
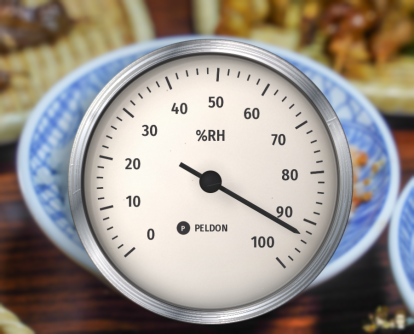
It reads **93** %
